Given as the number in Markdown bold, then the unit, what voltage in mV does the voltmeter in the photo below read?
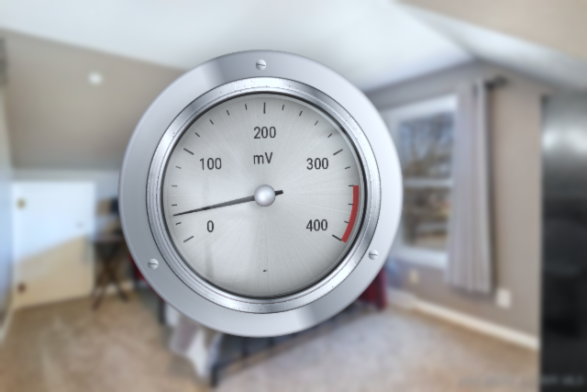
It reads **30** mV
